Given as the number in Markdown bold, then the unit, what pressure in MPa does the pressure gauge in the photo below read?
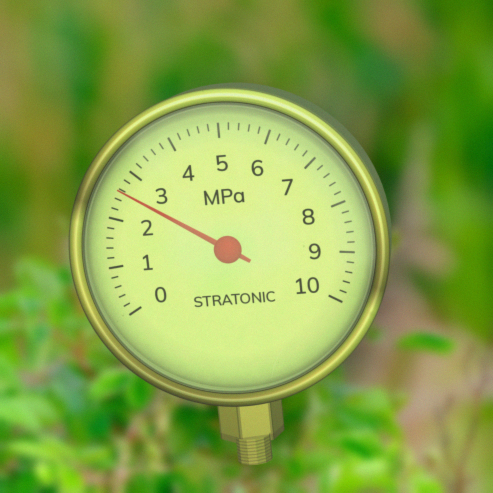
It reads **2.6** MPa
